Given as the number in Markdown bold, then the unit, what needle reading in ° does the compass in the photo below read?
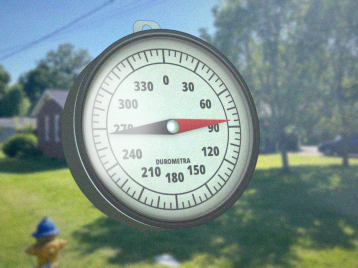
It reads **85** °
